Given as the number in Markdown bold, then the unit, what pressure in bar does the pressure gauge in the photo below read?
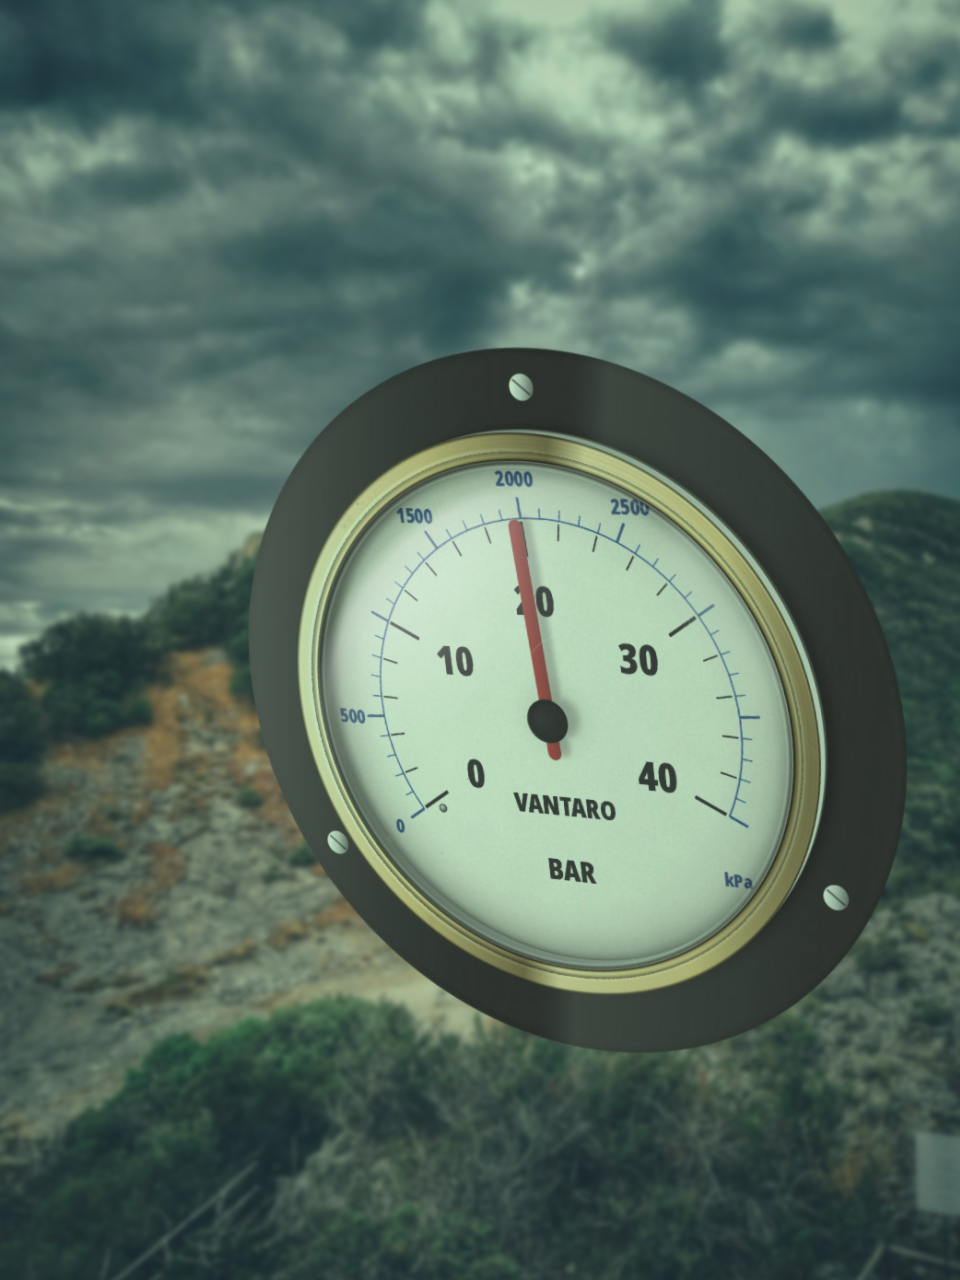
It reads **20** bar
